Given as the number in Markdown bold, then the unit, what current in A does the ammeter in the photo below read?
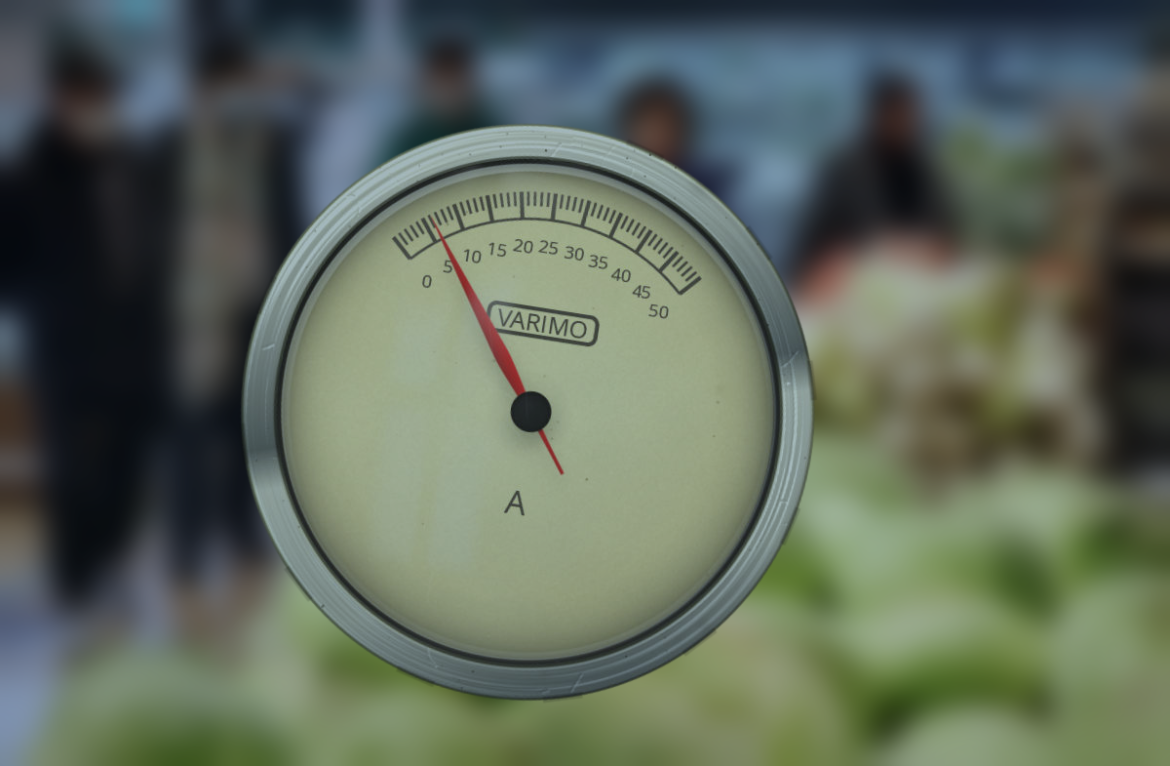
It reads **6** A
